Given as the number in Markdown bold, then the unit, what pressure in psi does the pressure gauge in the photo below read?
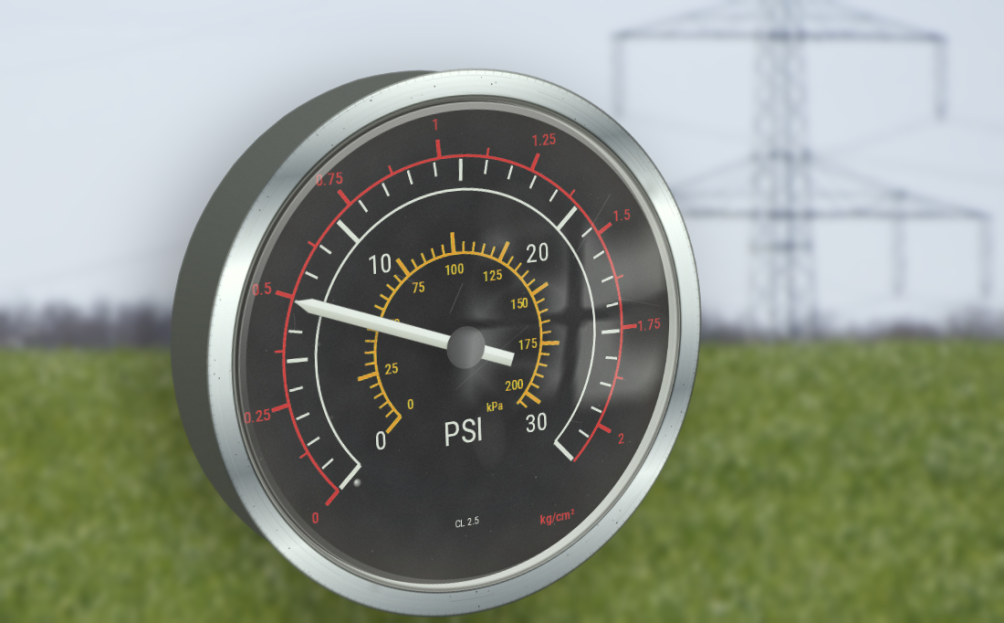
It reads **7** psi
